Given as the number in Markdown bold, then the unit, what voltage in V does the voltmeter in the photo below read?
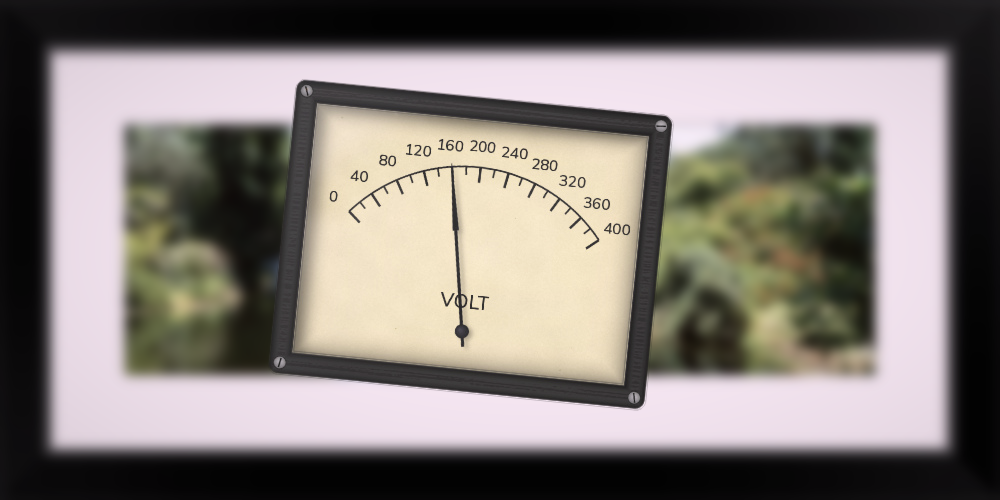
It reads **160** V
